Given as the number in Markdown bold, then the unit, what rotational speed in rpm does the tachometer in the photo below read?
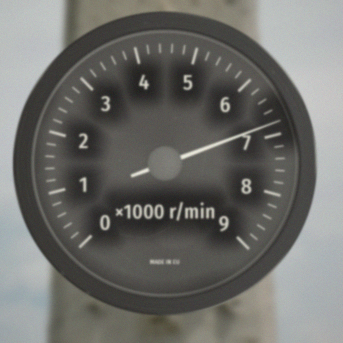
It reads **6800** rpm
